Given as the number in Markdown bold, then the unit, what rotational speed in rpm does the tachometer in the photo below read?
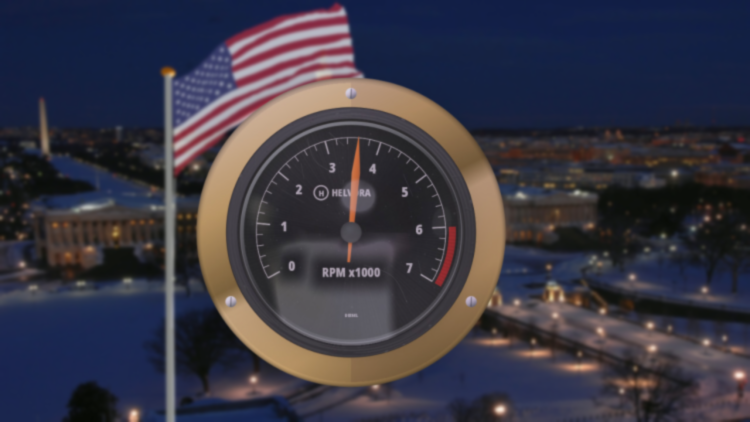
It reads **3600** rpm
